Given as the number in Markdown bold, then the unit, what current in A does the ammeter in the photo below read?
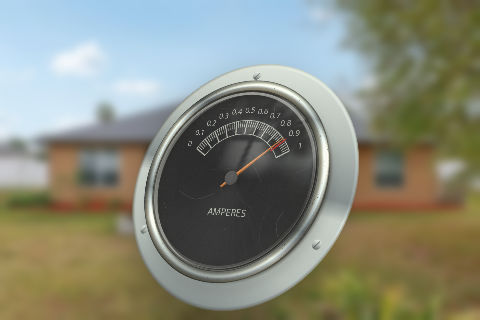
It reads **0.9** A
